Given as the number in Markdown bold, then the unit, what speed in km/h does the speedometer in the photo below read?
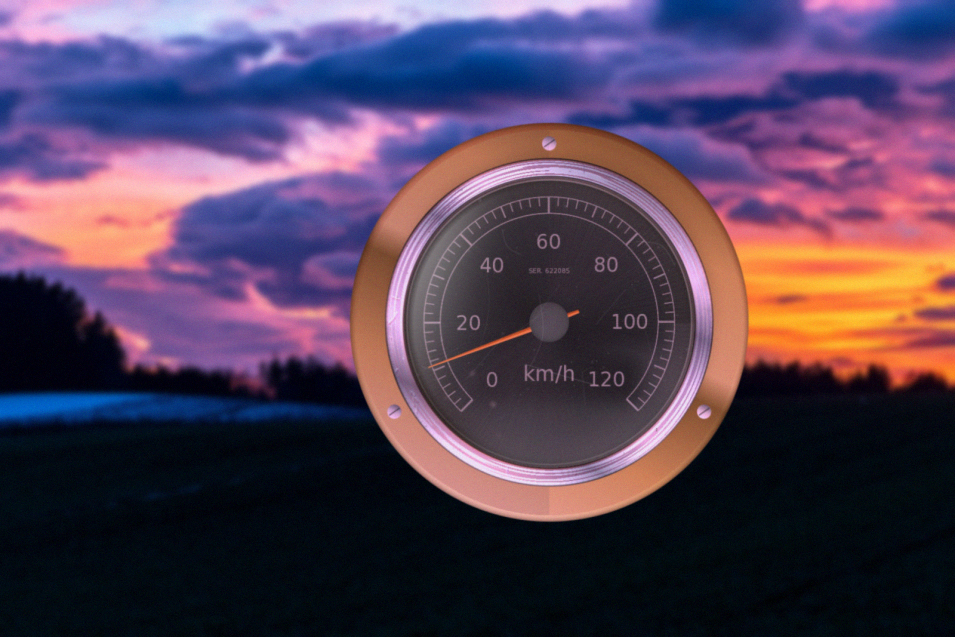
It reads **11** km/h
